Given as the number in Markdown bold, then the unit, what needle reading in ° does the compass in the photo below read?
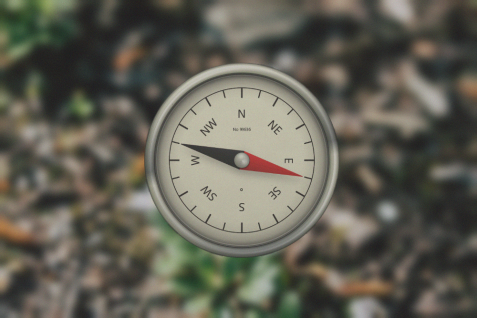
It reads **105** °
